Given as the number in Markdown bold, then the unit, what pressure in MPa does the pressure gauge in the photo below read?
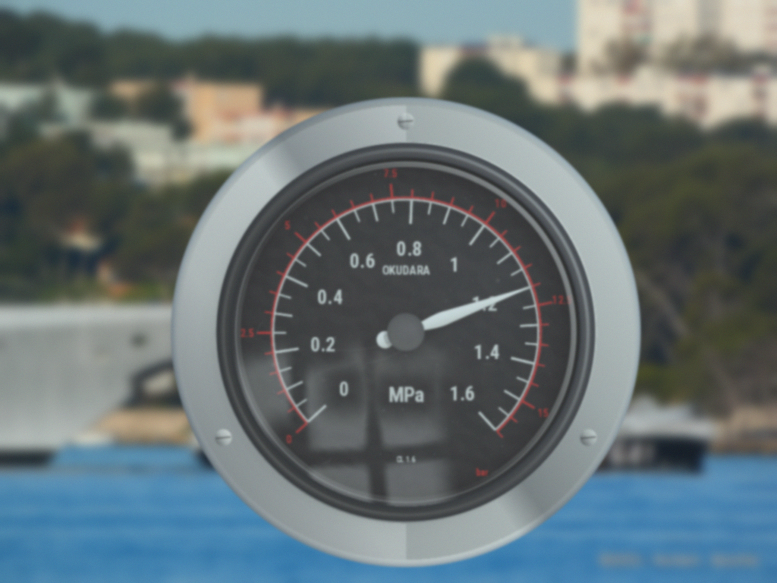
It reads **1.2** MPa
